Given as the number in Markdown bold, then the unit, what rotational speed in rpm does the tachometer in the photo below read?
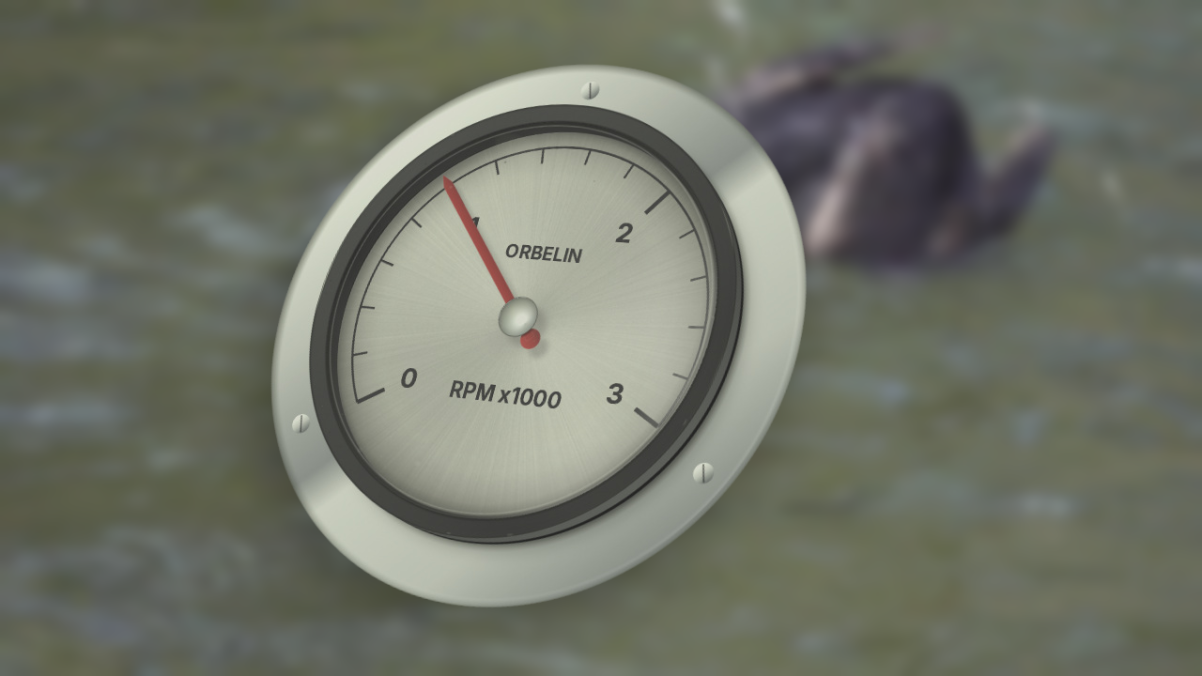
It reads **1000** rpm
